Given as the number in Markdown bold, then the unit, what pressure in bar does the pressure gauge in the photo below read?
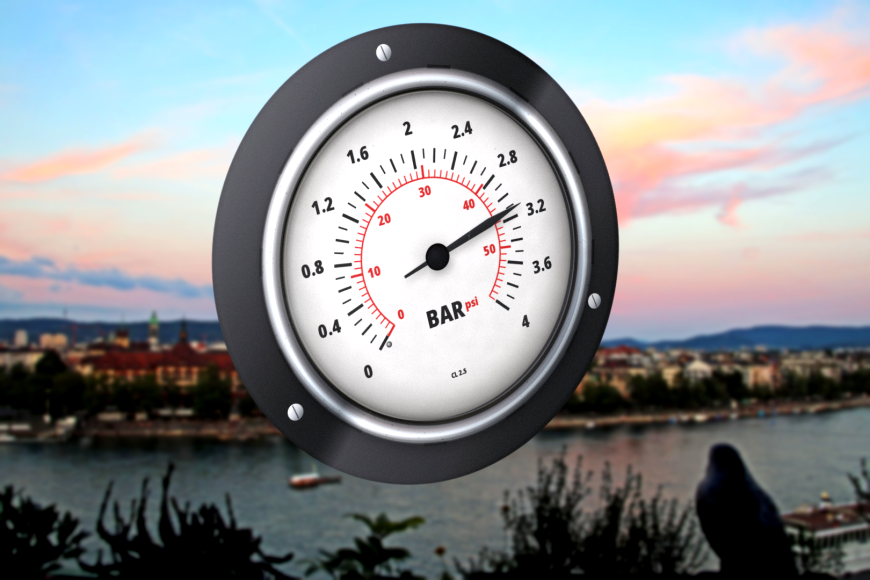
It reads **3.1** bar
